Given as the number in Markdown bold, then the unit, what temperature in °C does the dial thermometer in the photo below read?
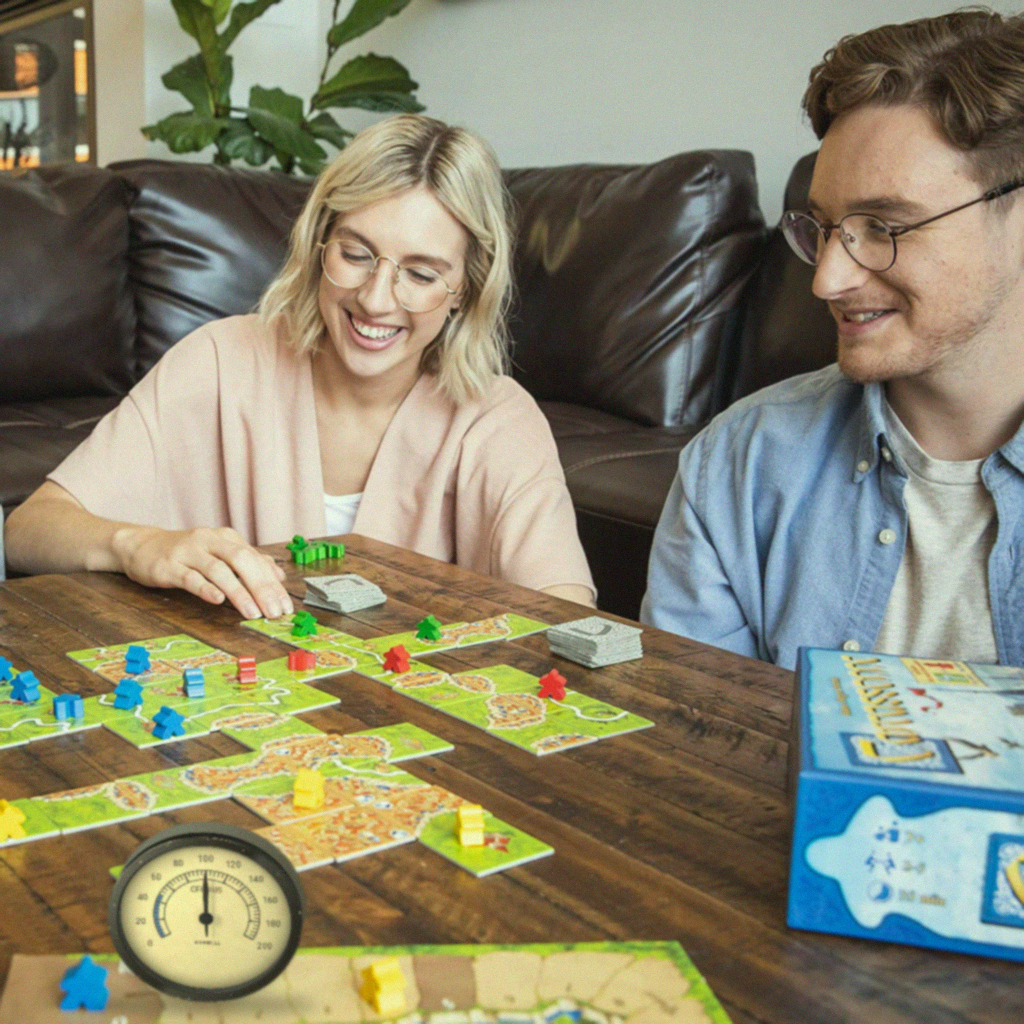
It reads **100** °C
